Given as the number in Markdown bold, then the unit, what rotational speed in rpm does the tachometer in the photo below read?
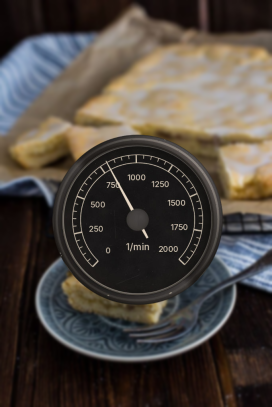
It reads **800** rpm
